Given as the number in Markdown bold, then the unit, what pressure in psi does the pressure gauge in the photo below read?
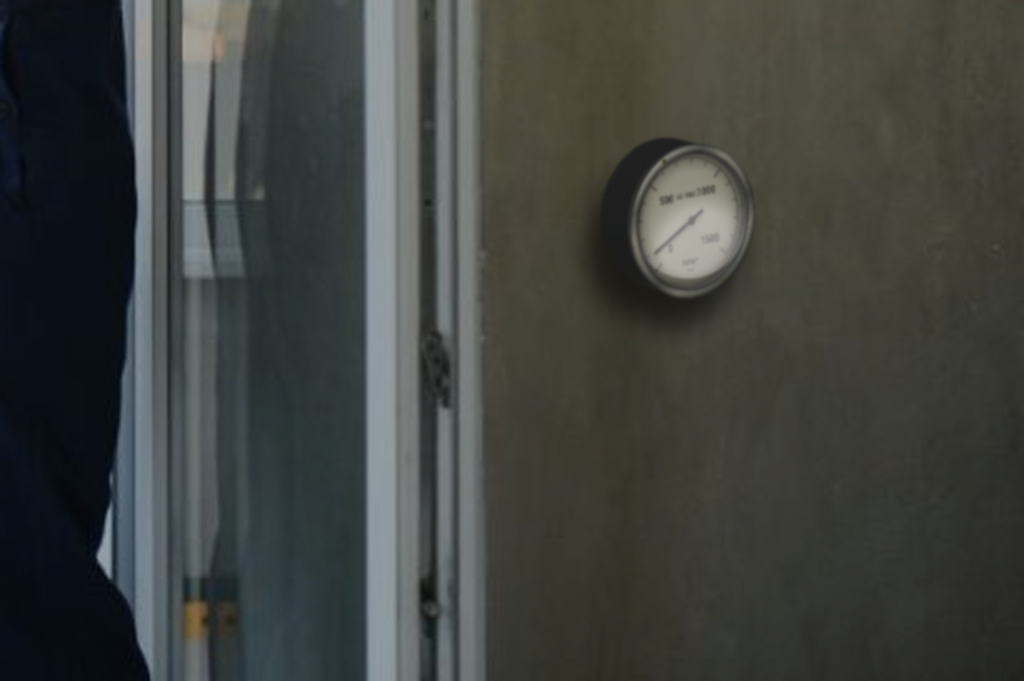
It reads **100** psi
